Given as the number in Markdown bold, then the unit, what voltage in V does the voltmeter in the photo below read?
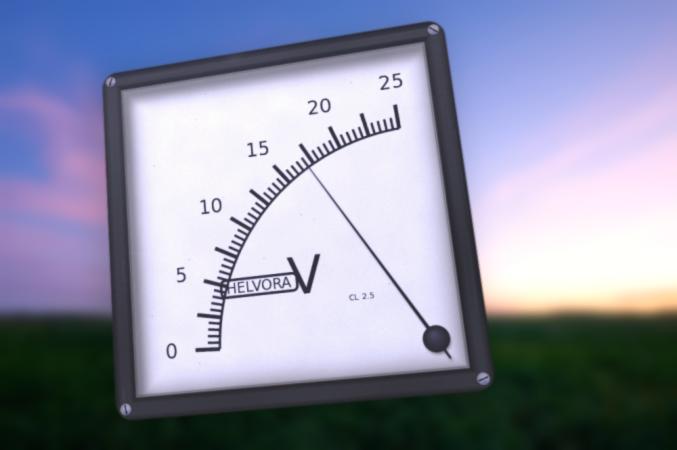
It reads **17** V
